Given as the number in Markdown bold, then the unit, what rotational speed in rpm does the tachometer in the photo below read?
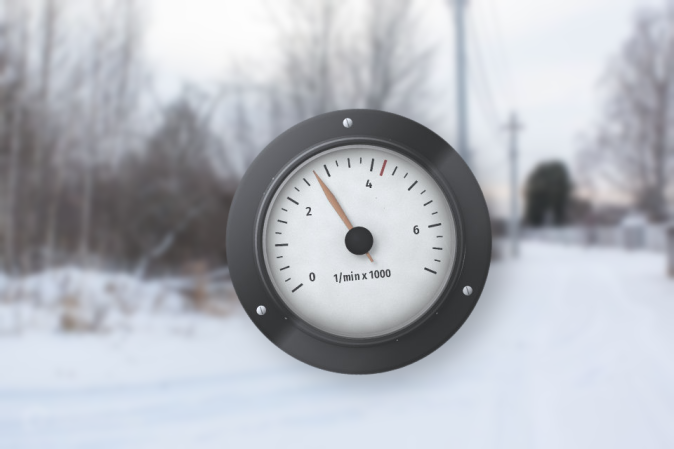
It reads **2750** rpm
